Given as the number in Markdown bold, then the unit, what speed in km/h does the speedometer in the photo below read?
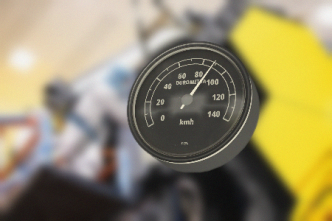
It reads **90** km/h
